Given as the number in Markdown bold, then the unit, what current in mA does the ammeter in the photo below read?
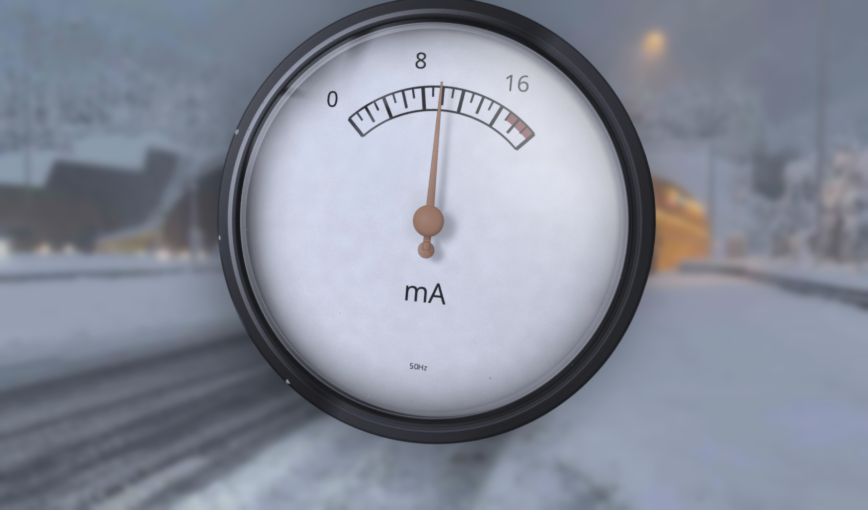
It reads **10** mA
